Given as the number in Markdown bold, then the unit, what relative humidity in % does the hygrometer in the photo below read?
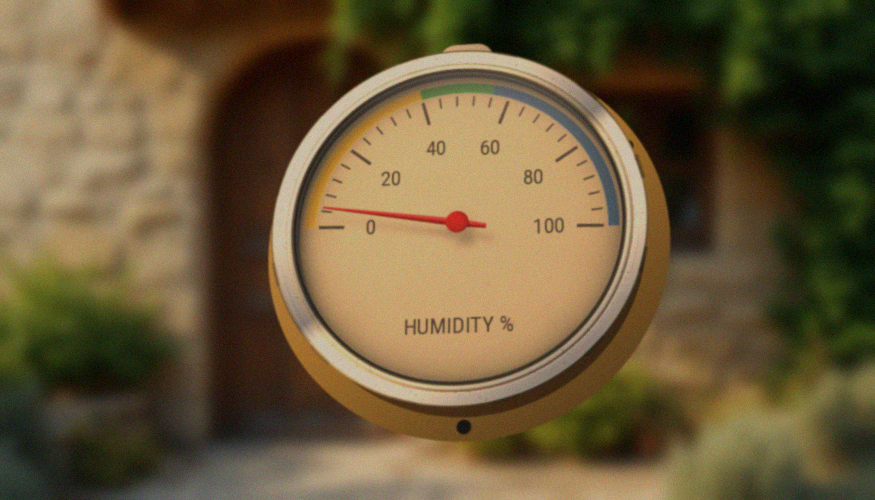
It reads **4** %
